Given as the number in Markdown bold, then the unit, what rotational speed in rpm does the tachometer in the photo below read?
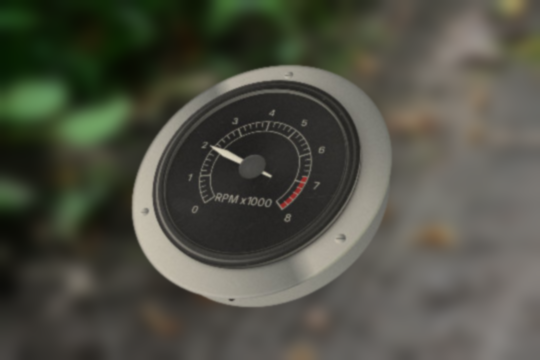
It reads **2000** rpm
